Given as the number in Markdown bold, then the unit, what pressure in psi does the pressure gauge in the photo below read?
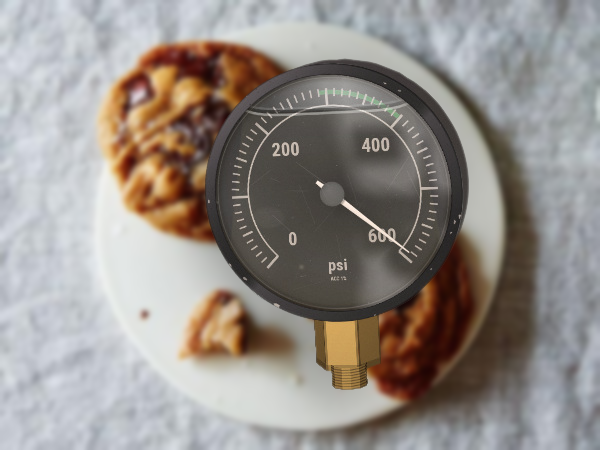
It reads **590** psi
